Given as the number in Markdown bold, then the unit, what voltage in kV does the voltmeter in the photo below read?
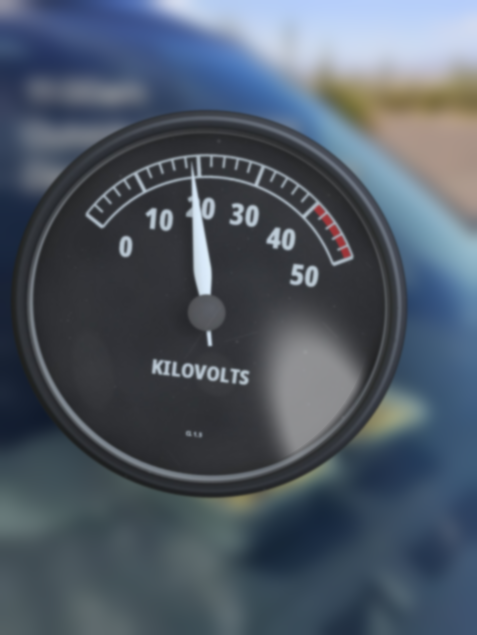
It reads **19** kV
